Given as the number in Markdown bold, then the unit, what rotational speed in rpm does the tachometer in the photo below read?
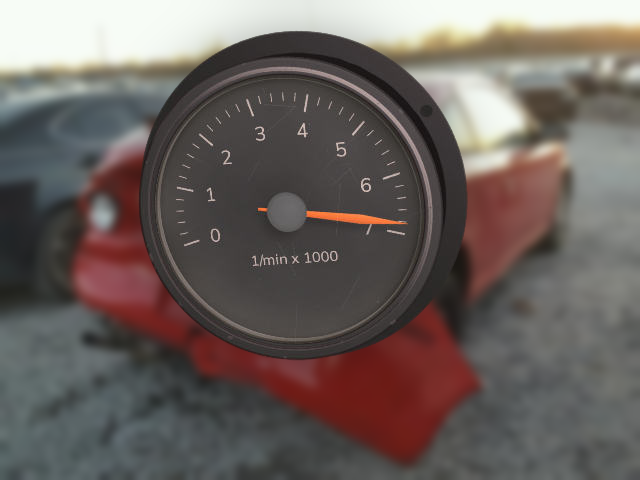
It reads **6800** rpm
